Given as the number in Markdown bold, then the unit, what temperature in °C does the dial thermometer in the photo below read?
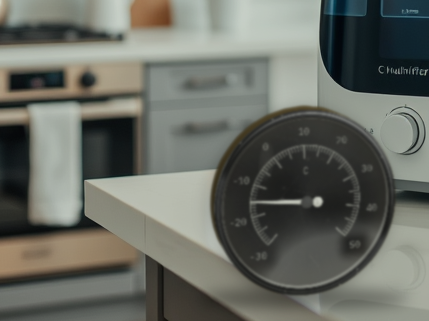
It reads **-15** °C
